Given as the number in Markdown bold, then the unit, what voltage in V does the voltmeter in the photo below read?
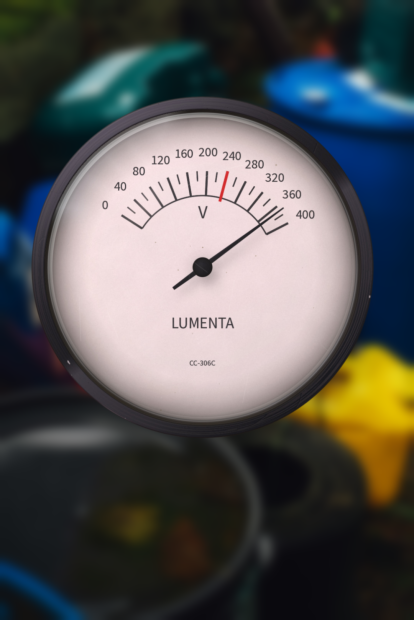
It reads **370** V
